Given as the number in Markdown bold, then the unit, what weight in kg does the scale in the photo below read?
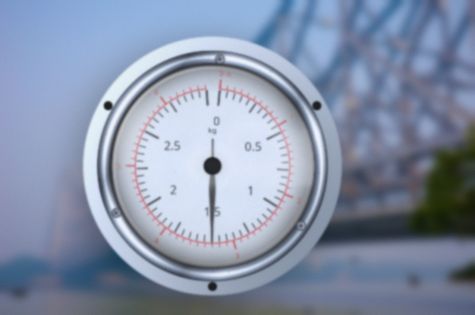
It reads **1.5** kg
